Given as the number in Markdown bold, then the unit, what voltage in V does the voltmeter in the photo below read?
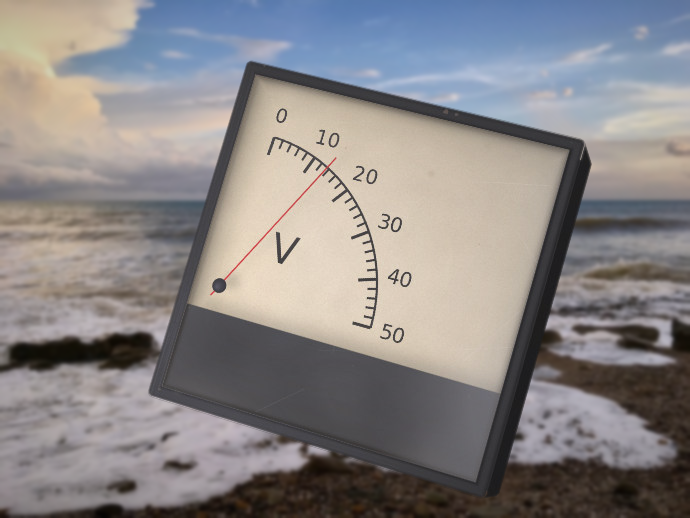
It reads **14** V
